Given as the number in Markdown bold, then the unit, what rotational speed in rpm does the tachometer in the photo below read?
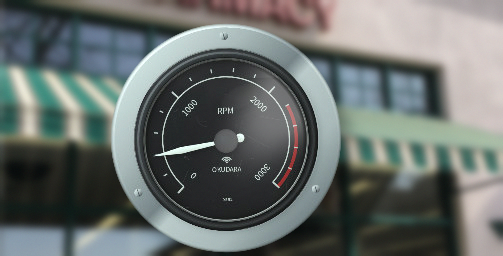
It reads **400** rpm
